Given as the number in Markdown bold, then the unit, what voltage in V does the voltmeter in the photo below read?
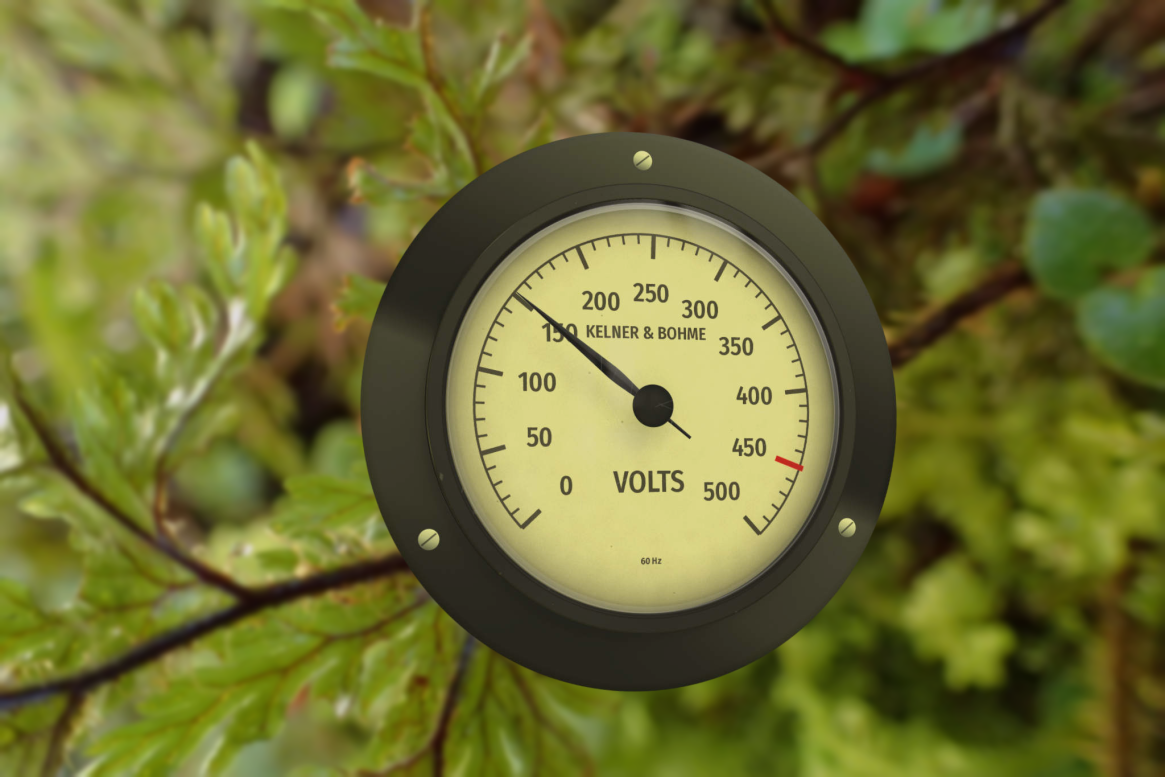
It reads **150** V
